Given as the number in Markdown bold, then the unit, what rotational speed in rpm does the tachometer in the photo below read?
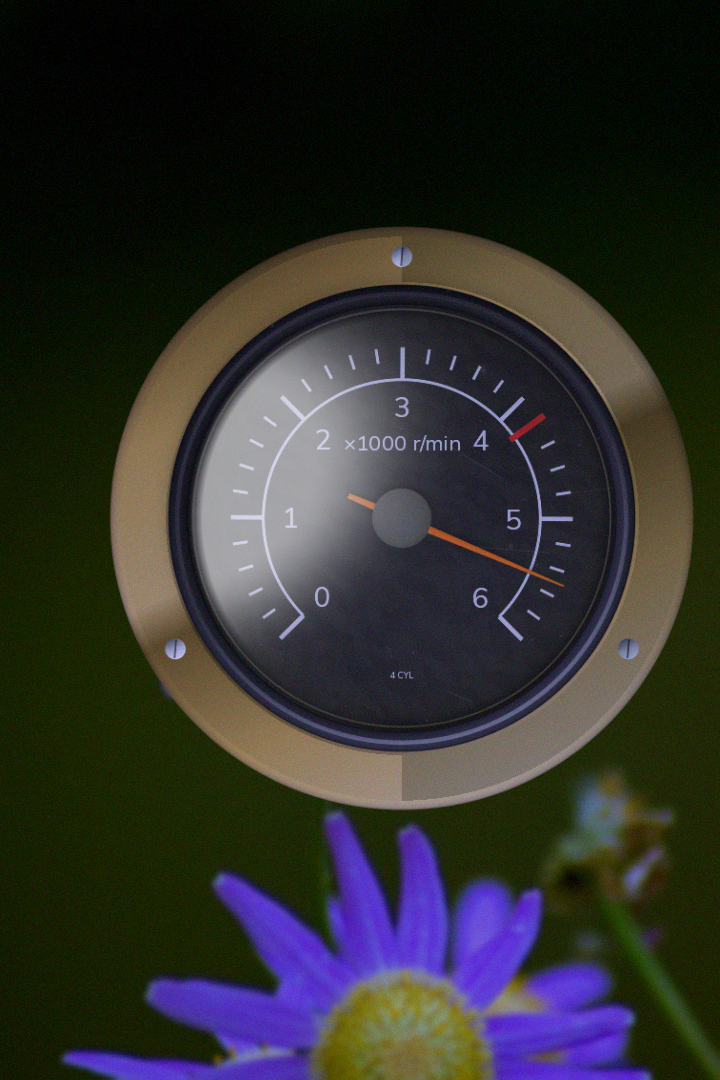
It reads **5500** rpm
